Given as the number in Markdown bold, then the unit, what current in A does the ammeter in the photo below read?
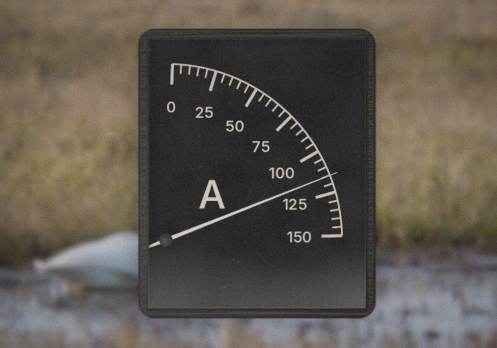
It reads **115** A
